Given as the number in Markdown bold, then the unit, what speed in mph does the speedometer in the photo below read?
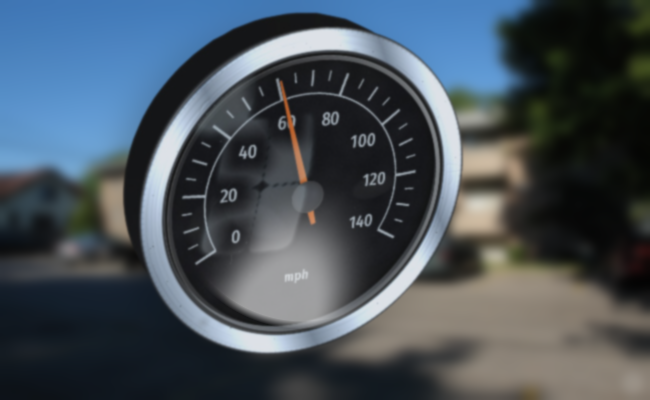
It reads **60** mph
